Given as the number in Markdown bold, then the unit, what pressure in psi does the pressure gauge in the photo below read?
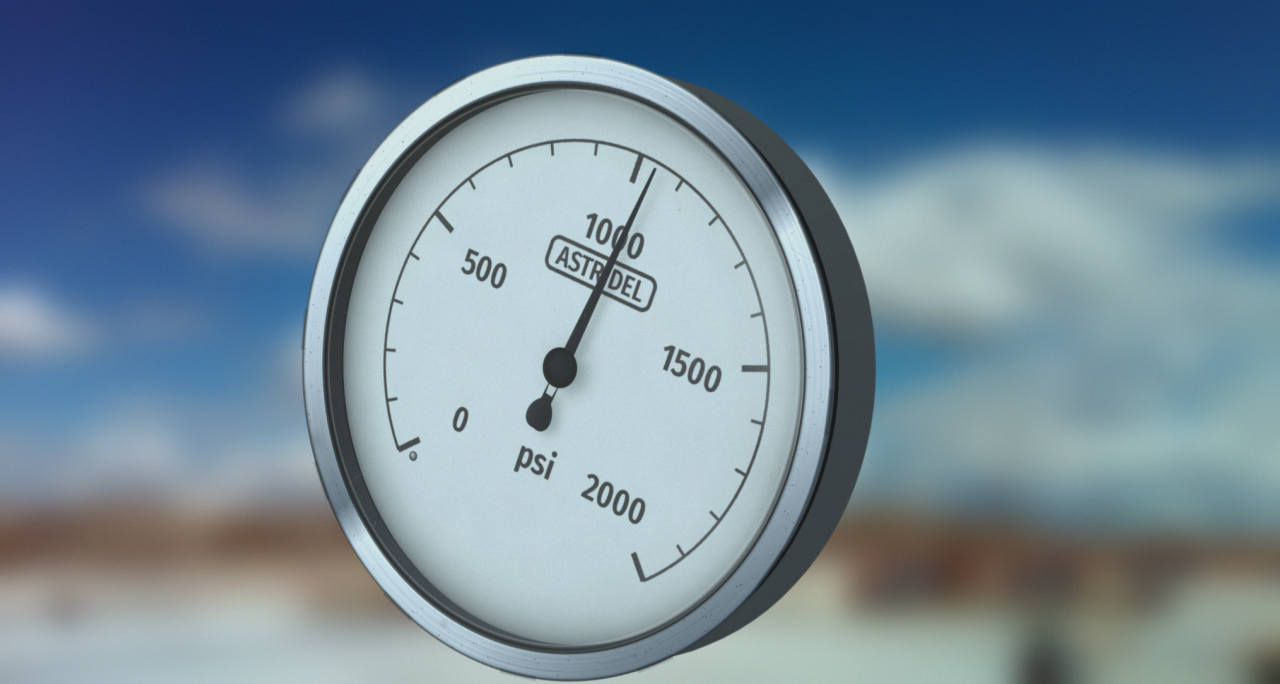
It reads **1050** psi
